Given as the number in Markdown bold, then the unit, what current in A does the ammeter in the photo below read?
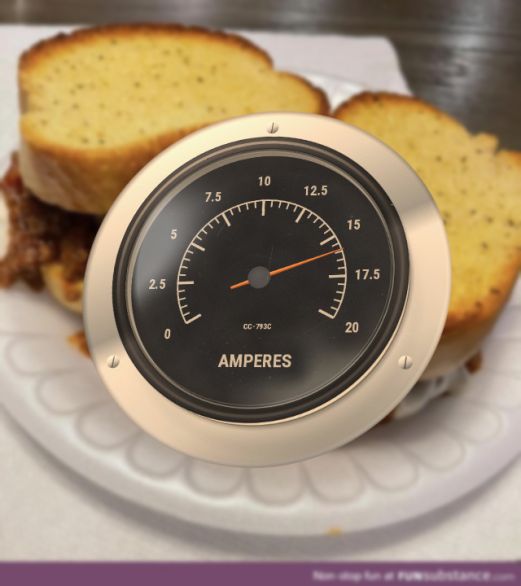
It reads **16** A
